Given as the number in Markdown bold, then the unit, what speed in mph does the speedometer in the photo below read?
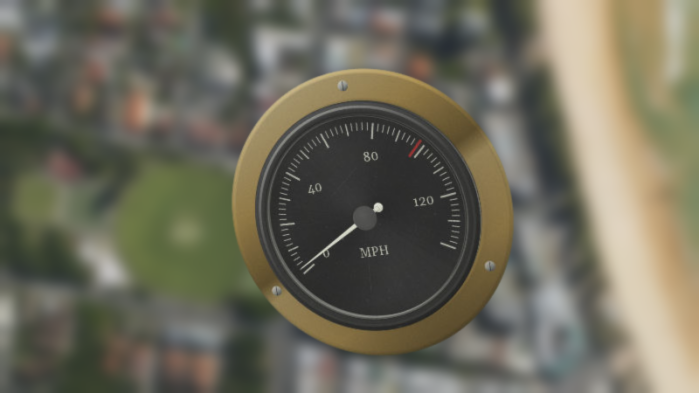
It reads **2** mph
